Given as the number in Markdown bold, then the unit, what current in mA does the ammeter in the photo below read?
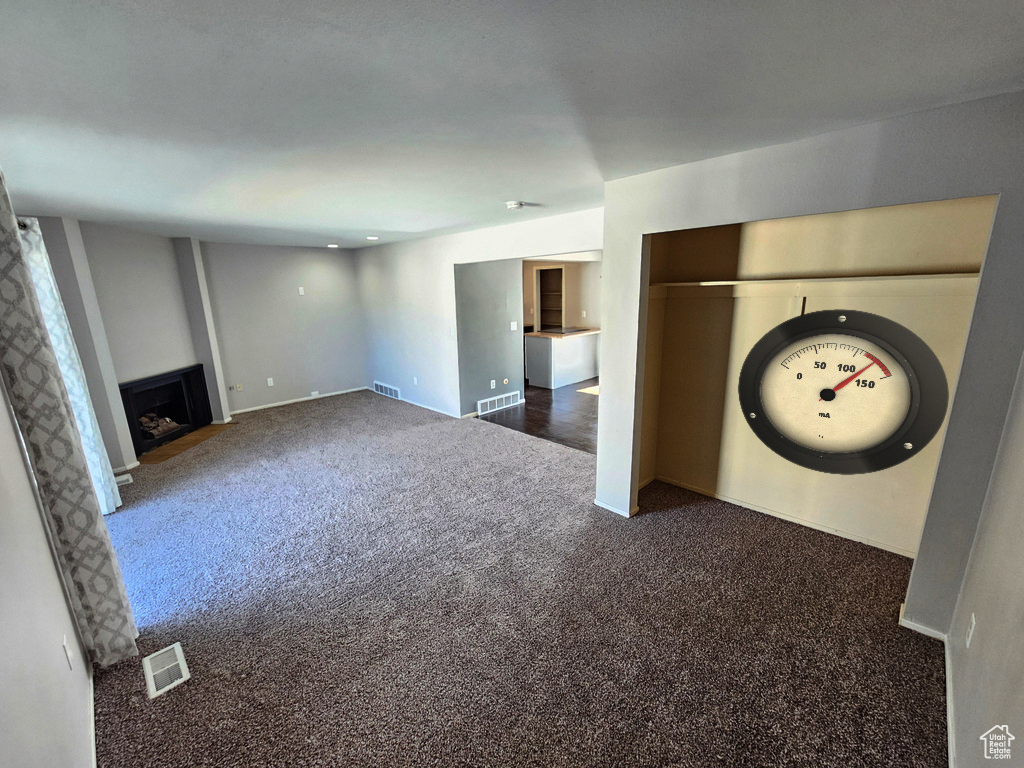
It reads **125** mA
